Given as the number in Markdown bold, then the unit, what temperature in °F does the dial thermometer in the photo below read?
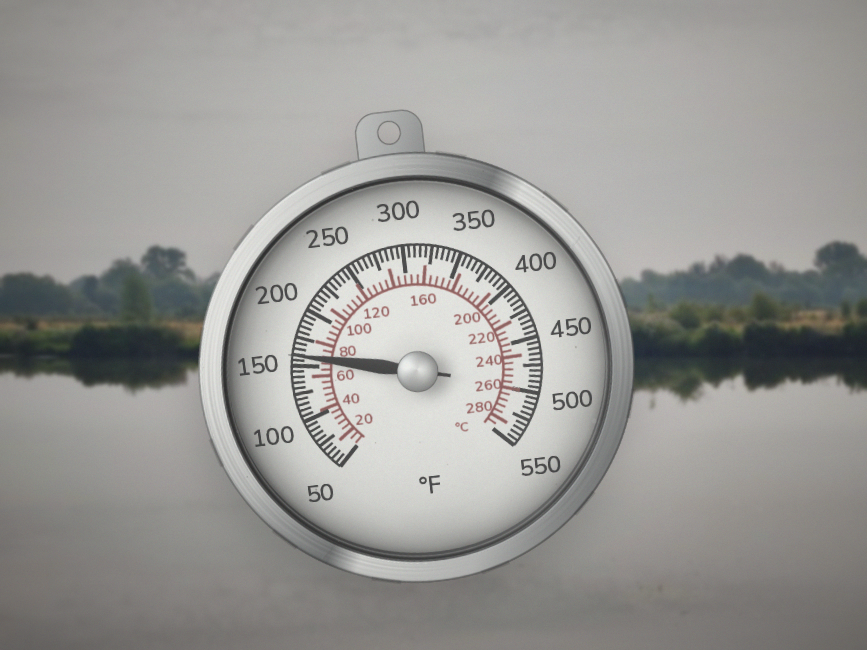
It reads **160** °F
